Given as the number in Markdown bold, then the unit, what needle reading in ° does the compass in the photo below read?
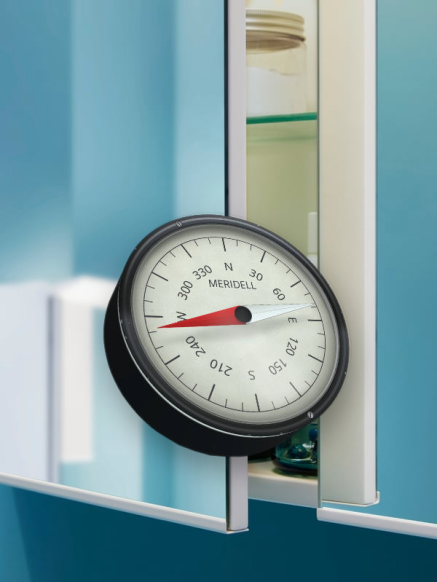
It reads **260** °
